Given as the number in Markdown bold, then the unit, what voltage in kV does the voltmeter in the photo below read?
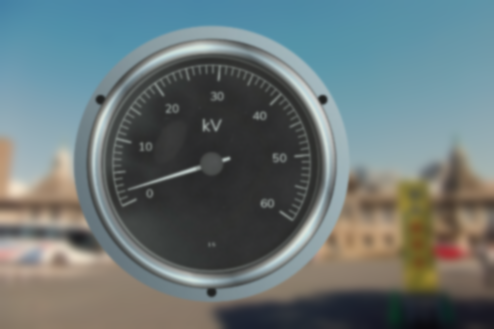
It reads **2** kV
